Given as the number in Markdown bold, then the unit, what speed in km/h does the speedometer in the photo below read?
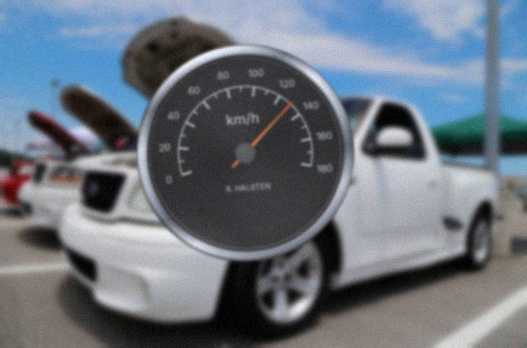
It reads **130** km/h
